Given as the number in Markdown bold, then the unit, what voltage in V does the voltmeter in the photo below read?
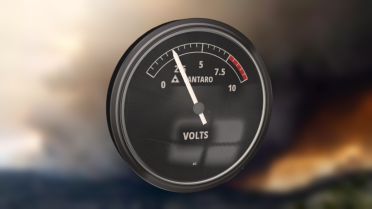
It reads **2.5** V
